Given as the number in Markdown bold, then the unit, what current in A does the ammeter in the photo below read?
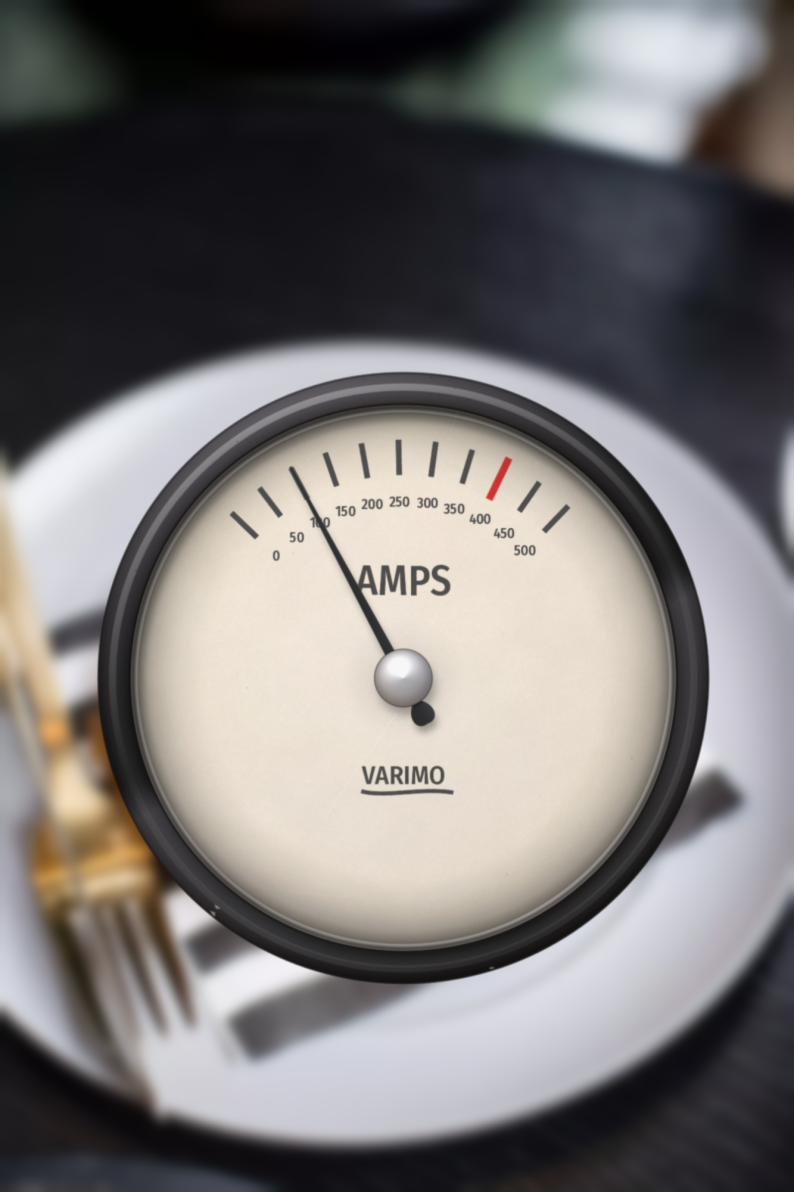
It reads **100** A
